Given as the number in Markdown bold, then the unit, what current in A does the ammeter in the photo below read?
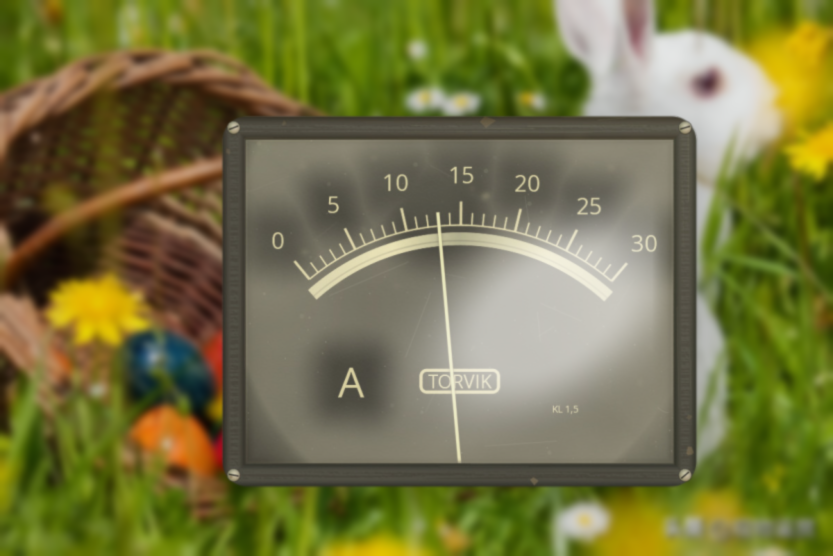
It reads **13** A
